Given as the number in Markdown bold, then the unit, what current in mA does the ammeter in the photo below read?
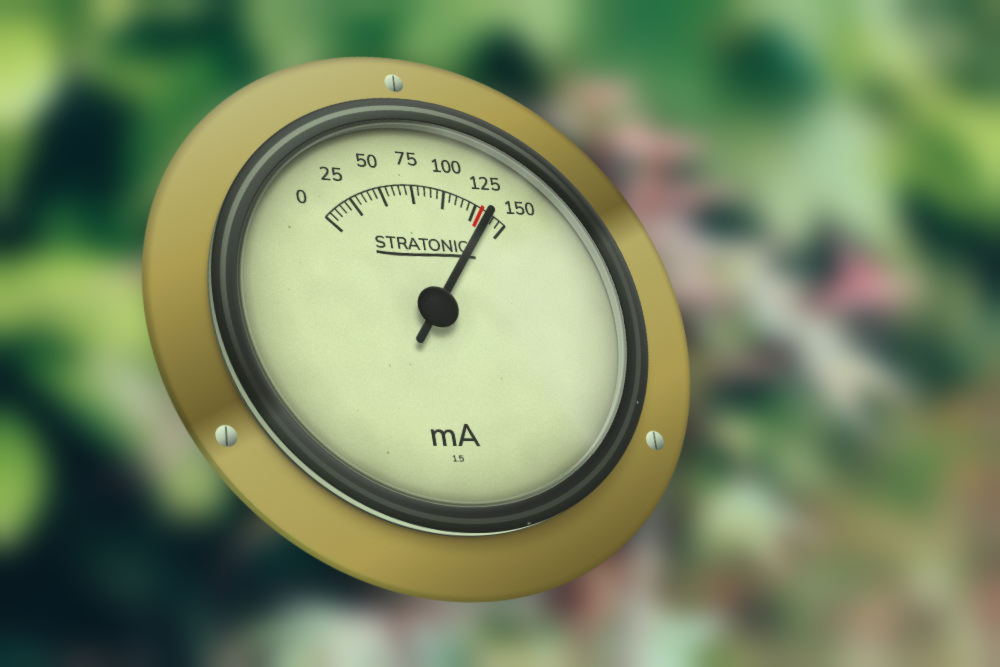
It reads **135** mA
